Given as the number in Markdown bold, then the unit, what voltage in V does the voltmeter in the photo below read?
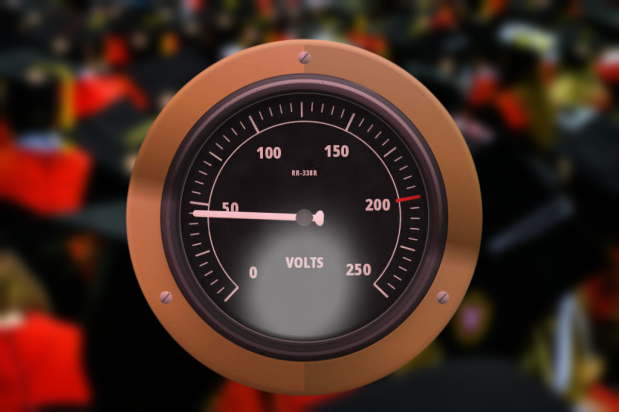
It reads **45** V
